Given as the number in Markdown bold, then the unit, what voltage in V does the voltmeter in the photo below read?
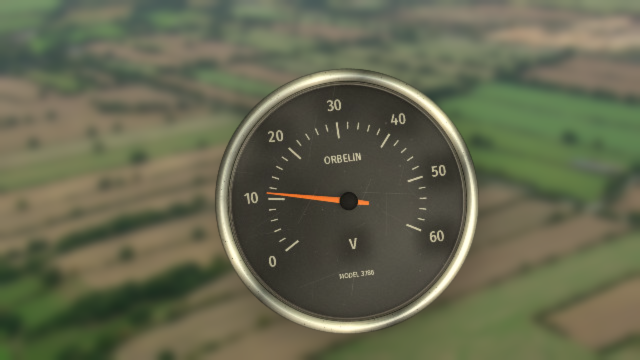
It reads **11** V
